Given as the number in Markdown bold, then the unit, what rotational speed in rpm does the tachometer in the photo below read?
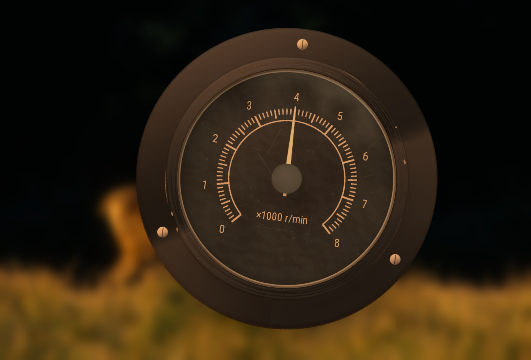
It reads **4000** rpm
